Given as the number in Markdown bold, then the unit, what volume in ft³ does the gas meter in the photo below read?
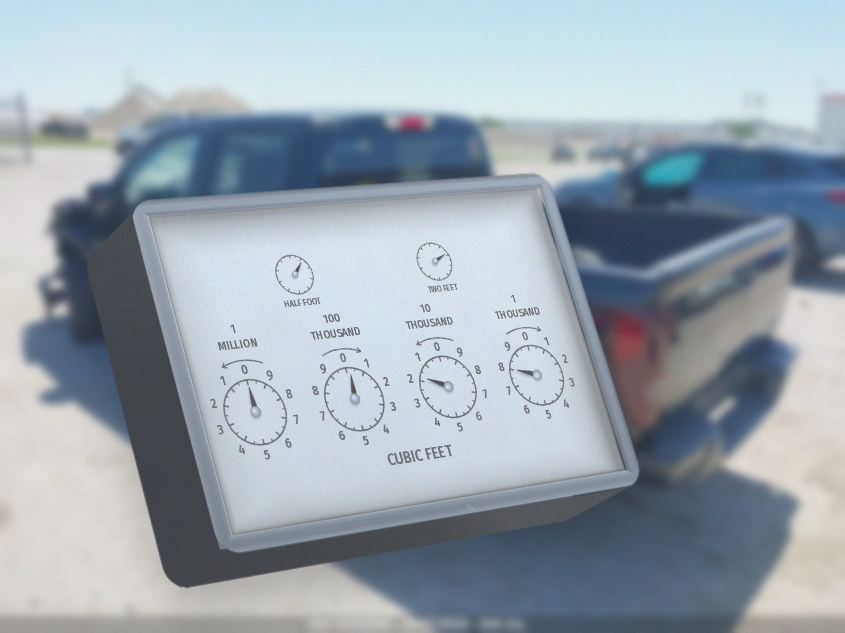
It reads **1800** ft³
